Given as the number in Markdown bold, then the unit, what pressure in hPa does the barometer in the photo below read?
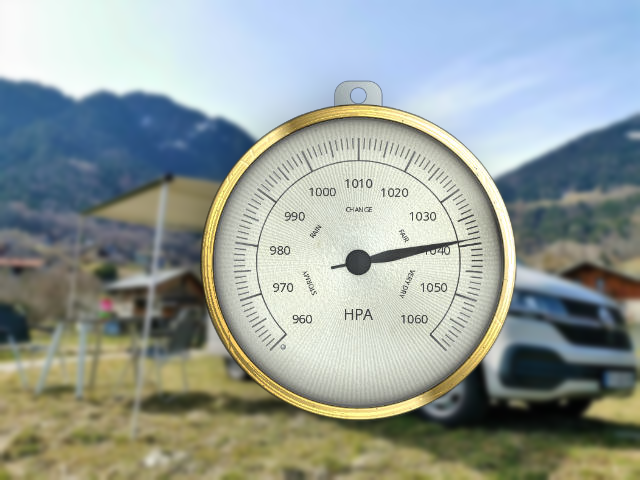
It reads **1039** hPa
